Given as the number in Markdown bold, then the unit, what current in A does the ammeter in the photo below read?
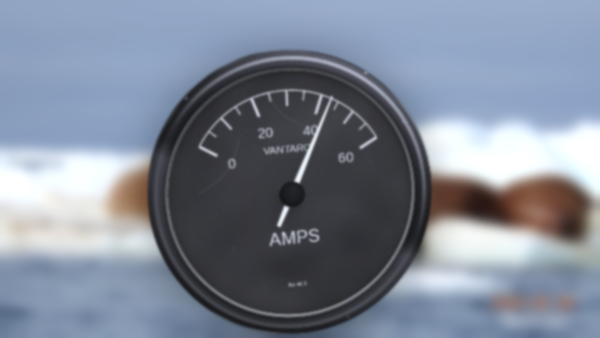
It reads **42.5** A
